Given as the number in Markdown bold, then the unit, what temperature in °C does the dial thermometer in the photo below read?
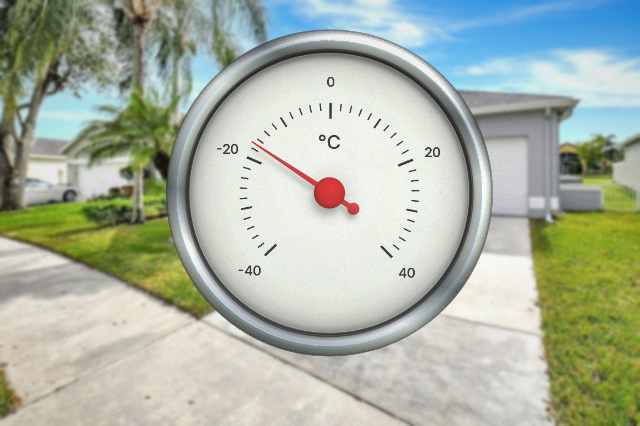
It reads **-17** °C
